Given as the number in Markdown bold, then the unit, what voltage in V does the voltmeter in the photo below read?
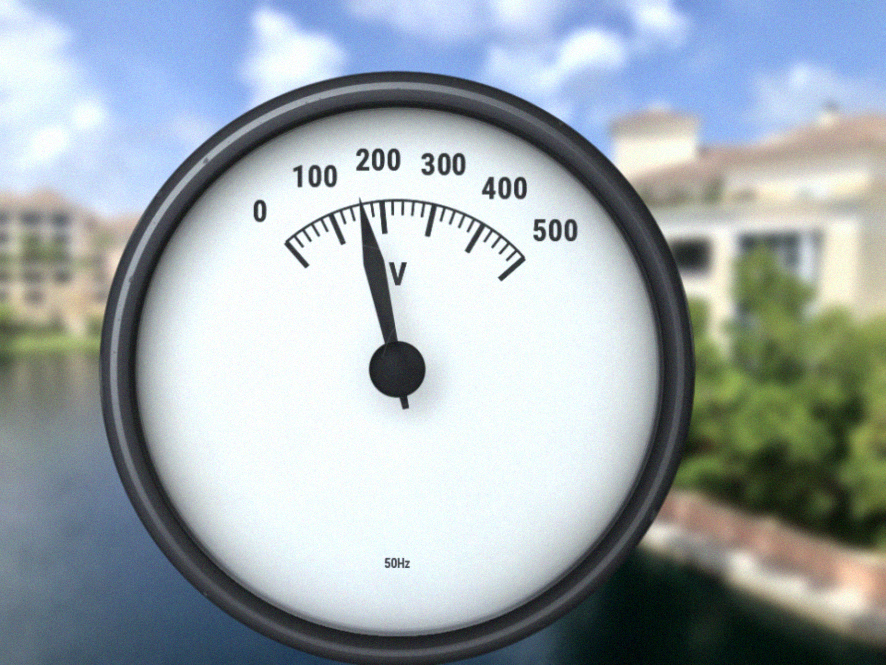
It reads **160** V
